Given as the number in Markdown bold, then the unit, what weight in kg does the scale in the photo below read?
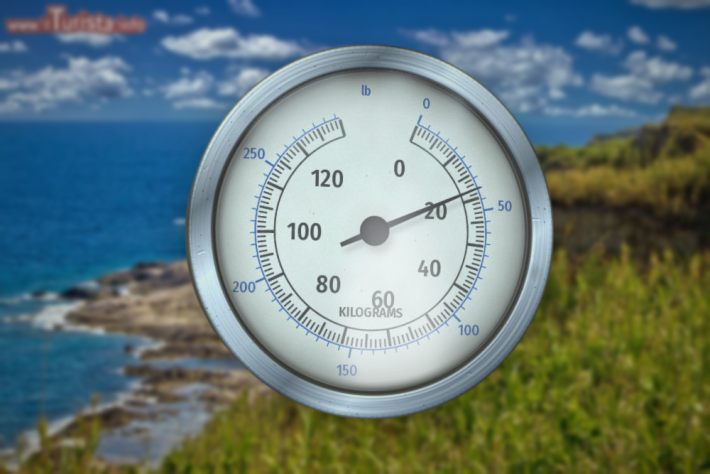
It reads **18** kg
